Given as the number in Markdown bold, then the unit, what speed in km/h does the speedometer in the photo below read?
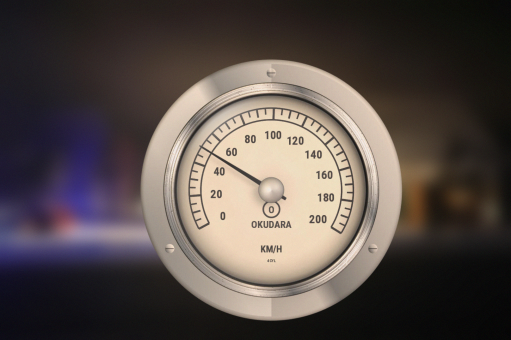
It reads **50** km/h
